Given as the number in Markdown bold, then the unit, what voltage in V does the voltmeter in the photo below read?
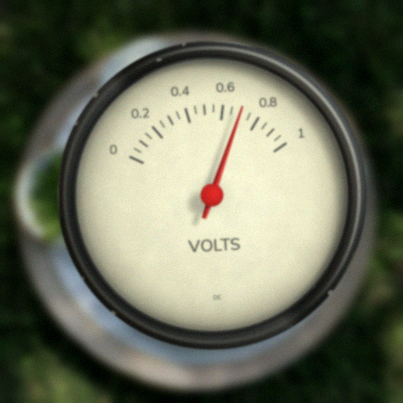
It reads **0.7** V
